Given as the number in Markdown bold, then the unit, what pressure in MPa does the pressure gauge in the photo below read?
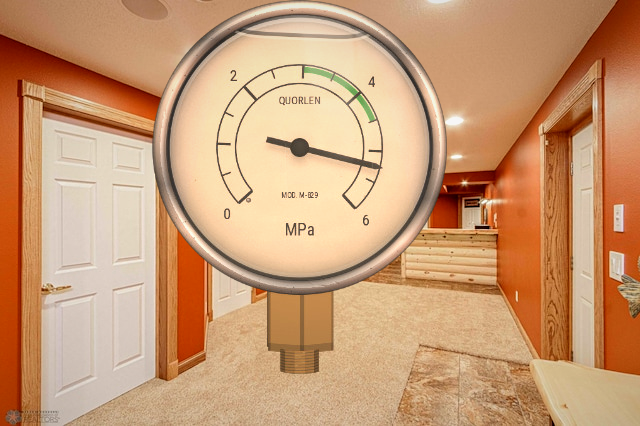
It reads **5.25** MPa
